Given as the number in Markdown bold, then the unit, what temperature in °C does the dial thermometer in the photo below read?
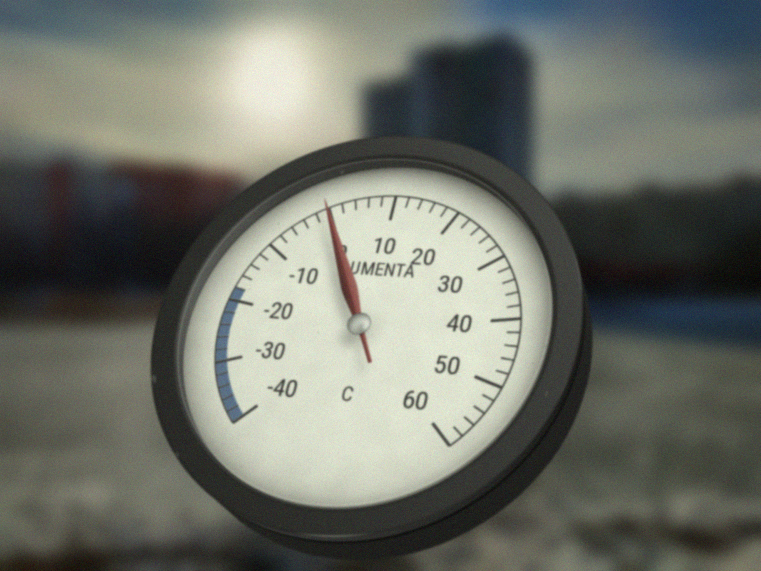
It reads **0** °C
